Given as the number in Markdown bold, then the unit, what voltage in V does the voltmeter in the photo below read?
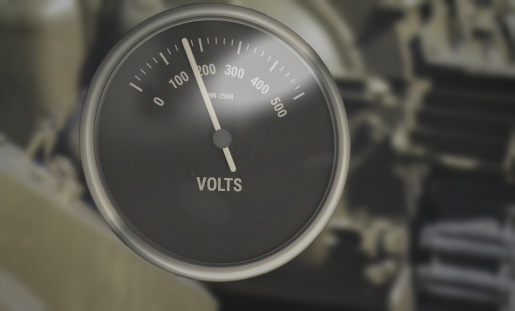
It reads **160** V
